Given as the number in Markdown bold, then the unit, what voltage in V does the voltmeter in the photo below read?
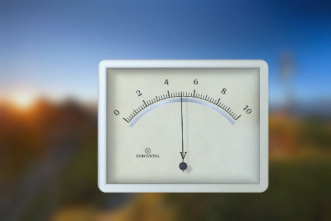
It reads **5** V
